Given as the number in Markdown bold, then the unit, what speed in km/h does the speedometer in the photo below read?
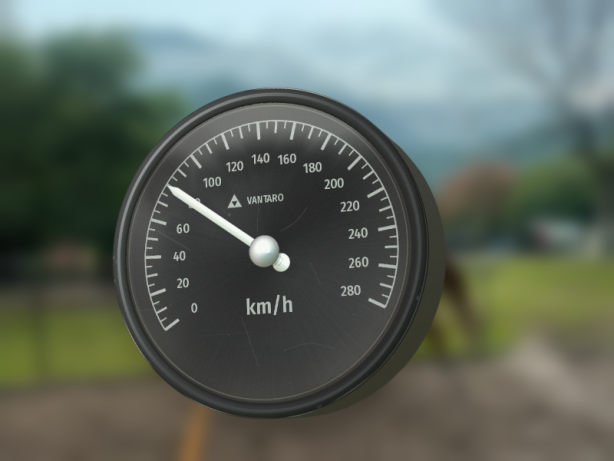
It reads **80** km/h
